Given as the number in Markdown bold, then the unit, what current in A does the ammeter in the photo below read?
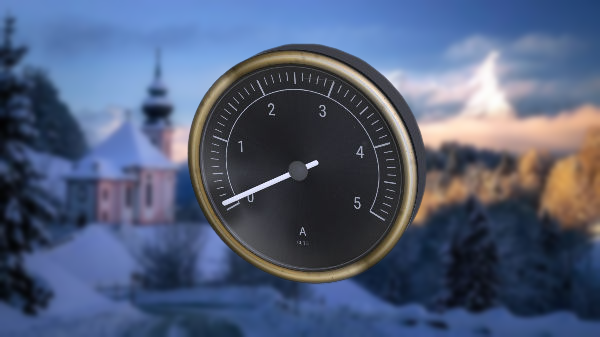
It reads **0.1** A
